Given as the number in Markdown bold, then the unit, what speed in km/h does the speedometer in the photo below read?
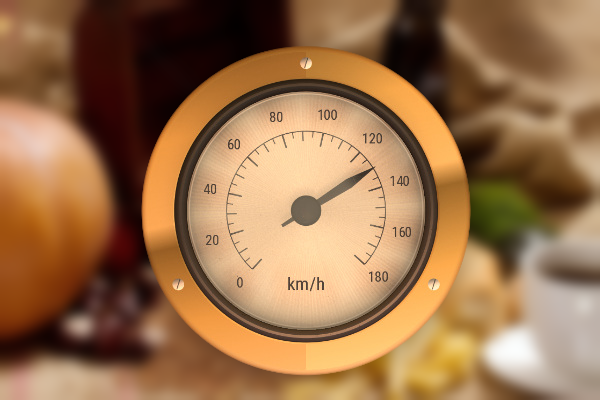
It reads **130** km/h
